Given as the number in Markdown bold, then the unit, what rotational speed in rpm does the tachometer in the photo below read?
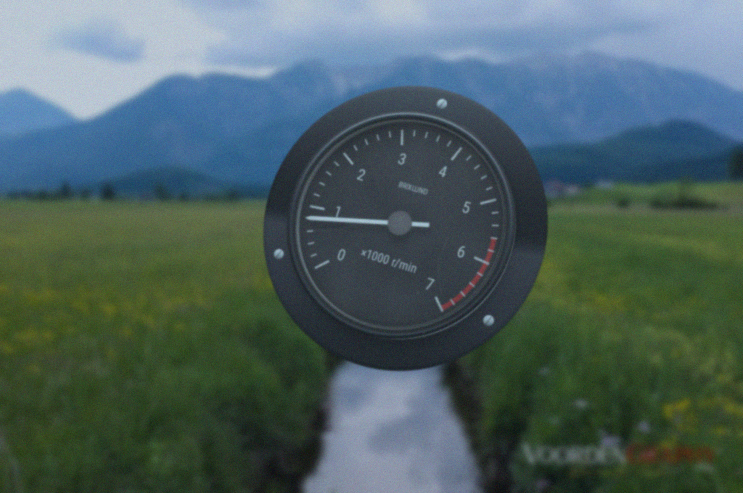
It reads **800** rpm
